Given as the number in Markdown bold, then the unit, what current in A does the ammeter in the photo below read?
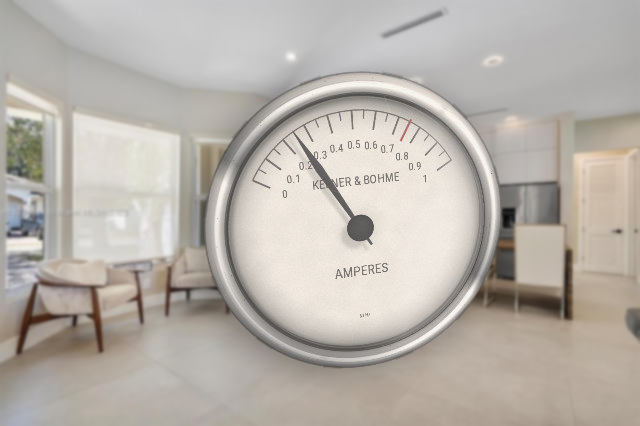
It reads **0.25** A
